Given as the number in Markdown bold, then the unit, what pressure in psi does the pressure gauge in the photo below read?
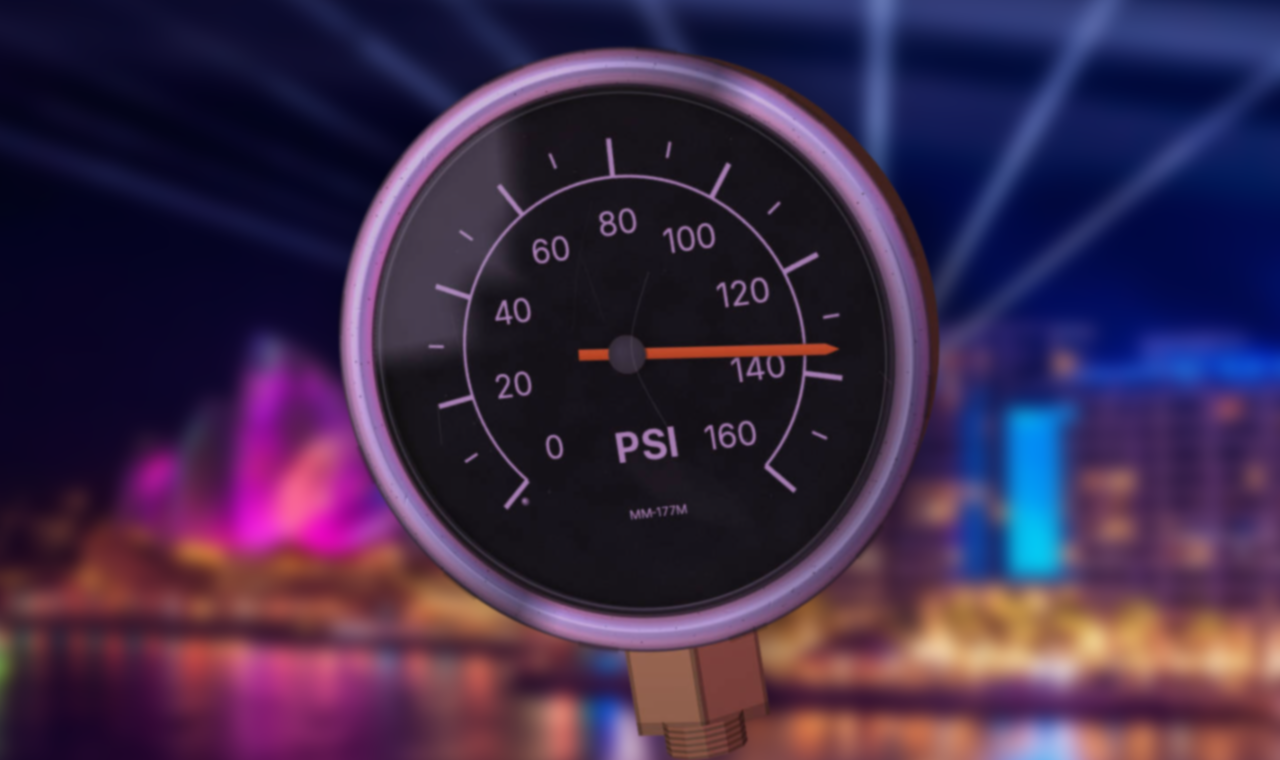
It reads **135** psi
